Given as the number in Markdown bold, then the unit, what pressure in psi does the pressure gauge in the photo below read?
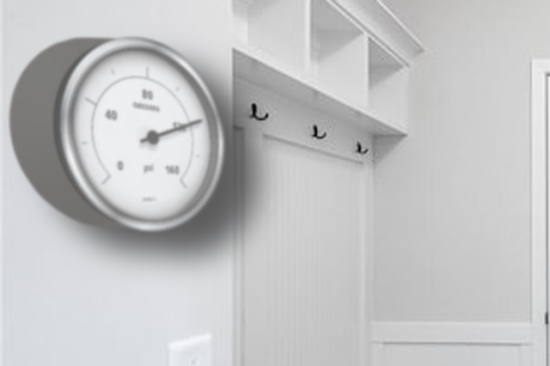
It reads **120** psi
